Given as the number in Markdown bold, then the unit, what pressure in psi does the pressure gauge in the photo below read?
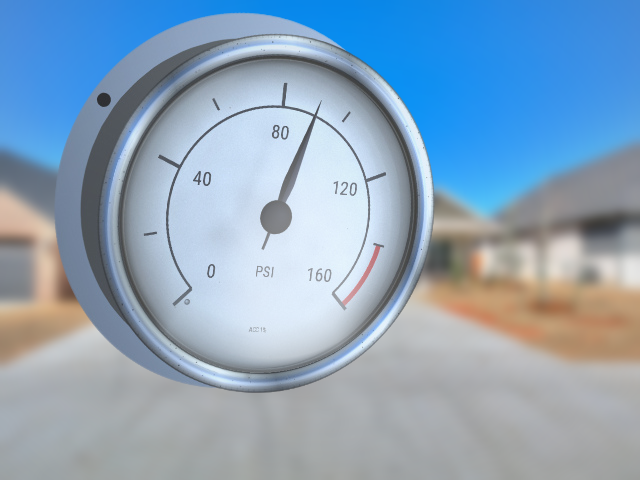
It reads **90** psi
